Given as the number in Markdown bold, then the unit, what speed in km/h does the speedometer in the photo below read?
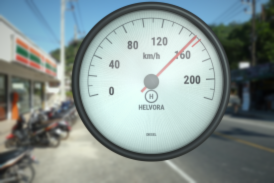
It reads **155** km/h
